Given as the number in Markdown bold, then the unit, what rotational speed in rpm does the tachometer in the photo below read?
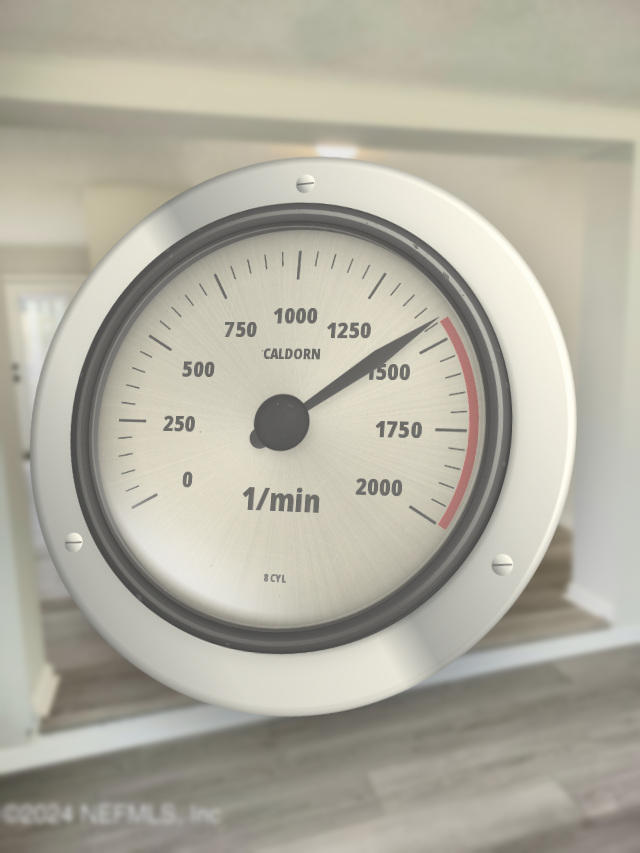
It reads **1450** rpm
